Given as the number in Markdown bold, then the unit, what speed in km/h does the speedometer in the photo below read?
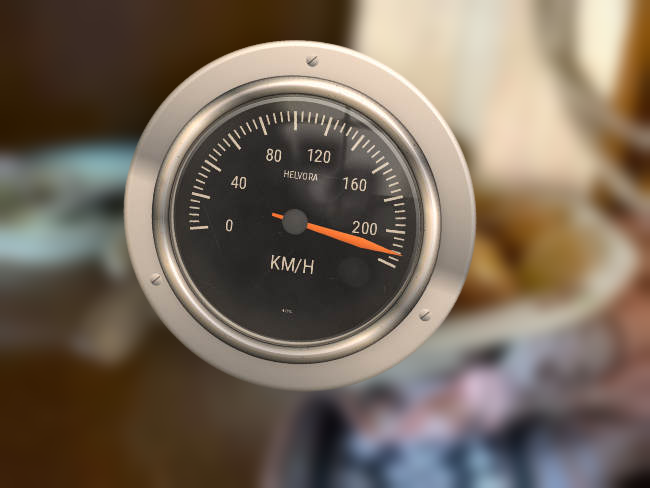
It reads **212** km/h
